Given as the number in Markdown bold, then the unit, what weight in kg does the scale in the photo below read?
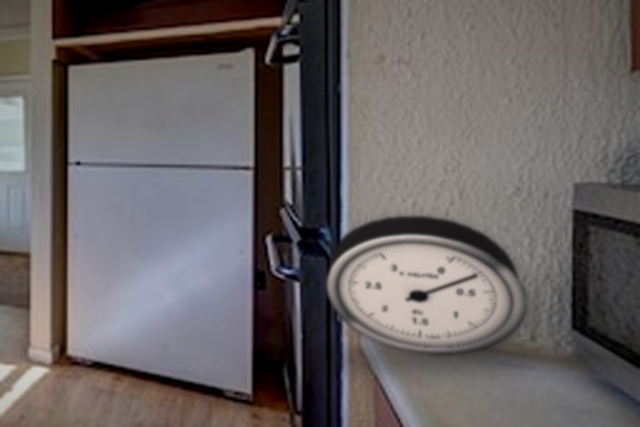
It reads **0.25** kg
